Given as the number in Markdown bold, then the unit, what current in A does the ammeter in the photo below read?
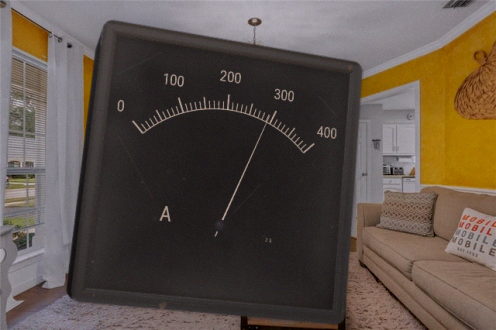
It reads **290** A
